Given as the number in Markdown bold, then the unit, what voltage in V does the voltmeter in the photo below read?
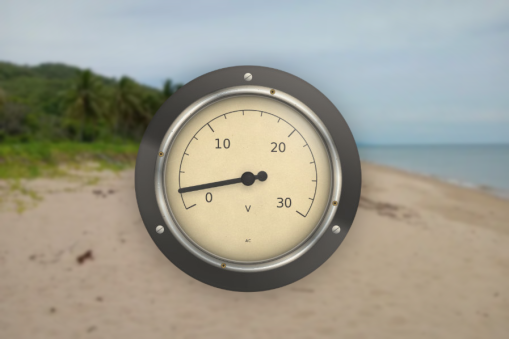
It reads **2** V
